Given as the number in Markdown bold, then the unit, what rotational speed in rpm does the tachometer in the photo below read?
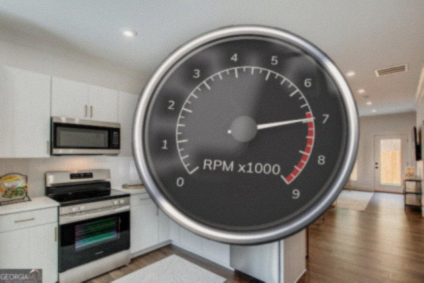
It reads **7000** rpm
